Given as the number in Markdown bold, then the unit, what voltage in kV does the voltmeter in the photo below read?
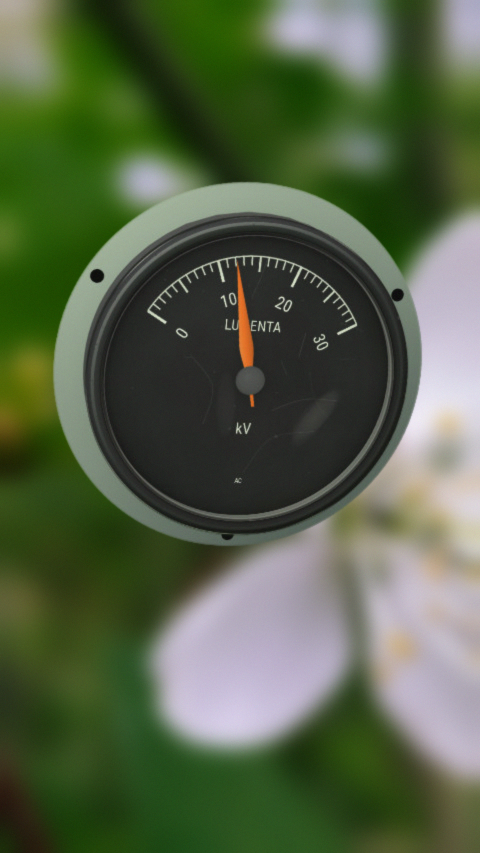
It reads **12** kV
